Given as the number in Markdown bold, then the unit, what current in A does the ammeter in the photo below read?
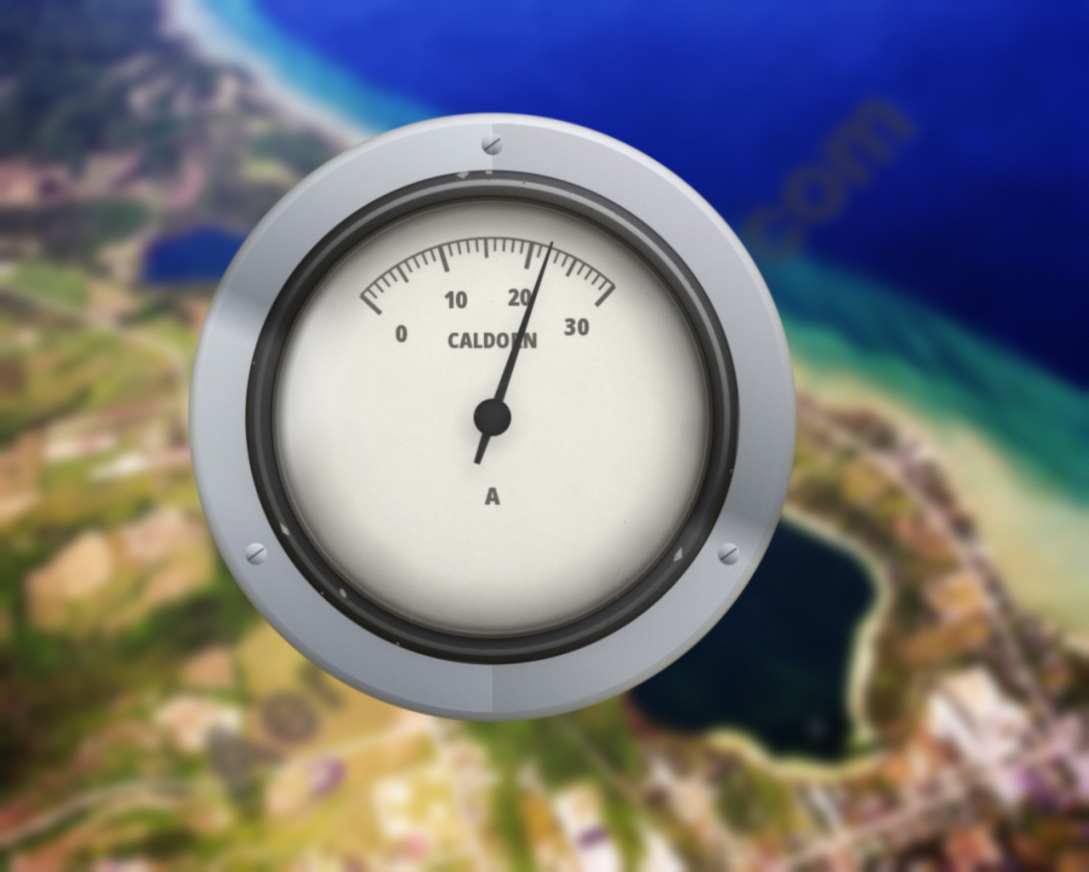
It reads **22** A
